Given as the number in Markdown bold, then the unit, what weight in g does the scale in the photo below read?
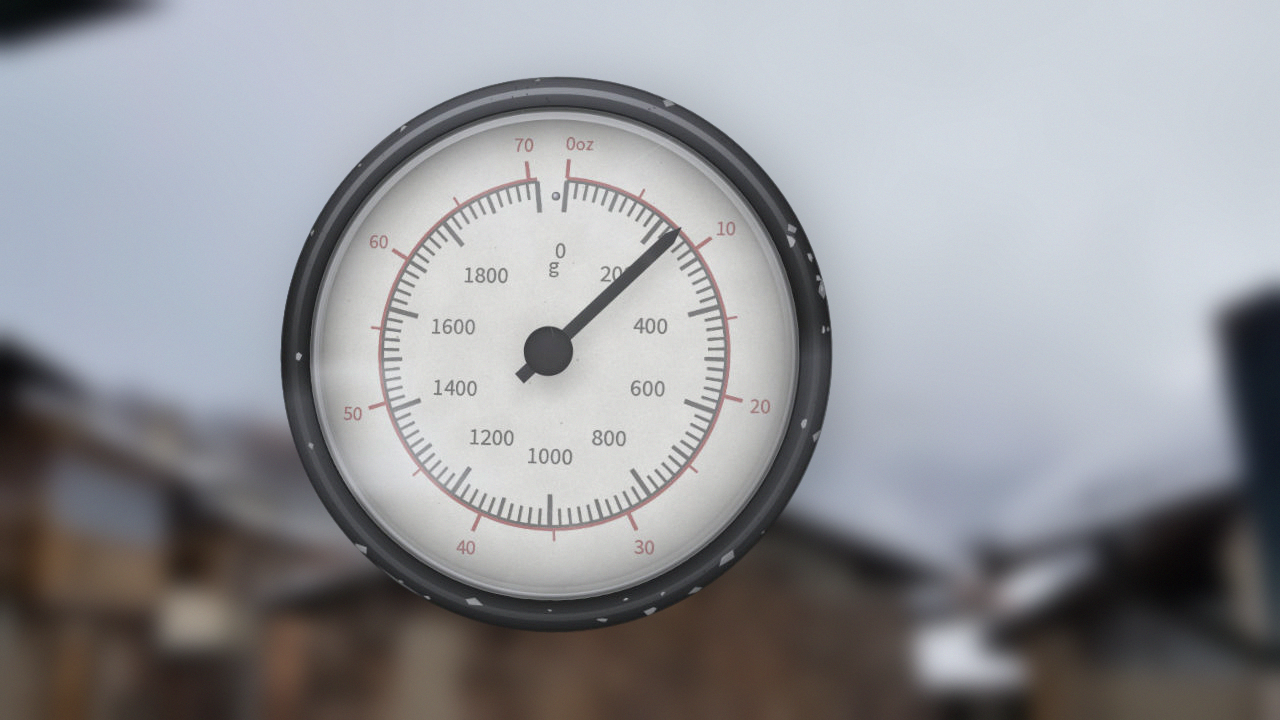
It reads **240** g
